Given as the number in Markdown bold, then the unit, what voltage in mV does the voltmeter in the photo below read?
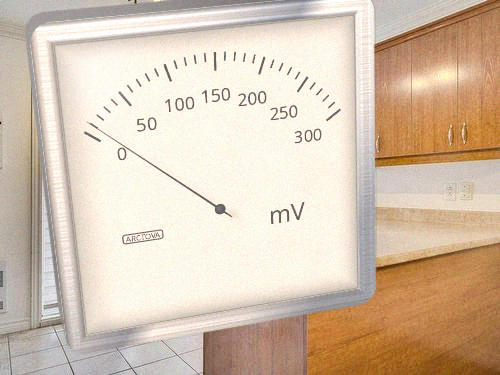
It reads **10** mV
